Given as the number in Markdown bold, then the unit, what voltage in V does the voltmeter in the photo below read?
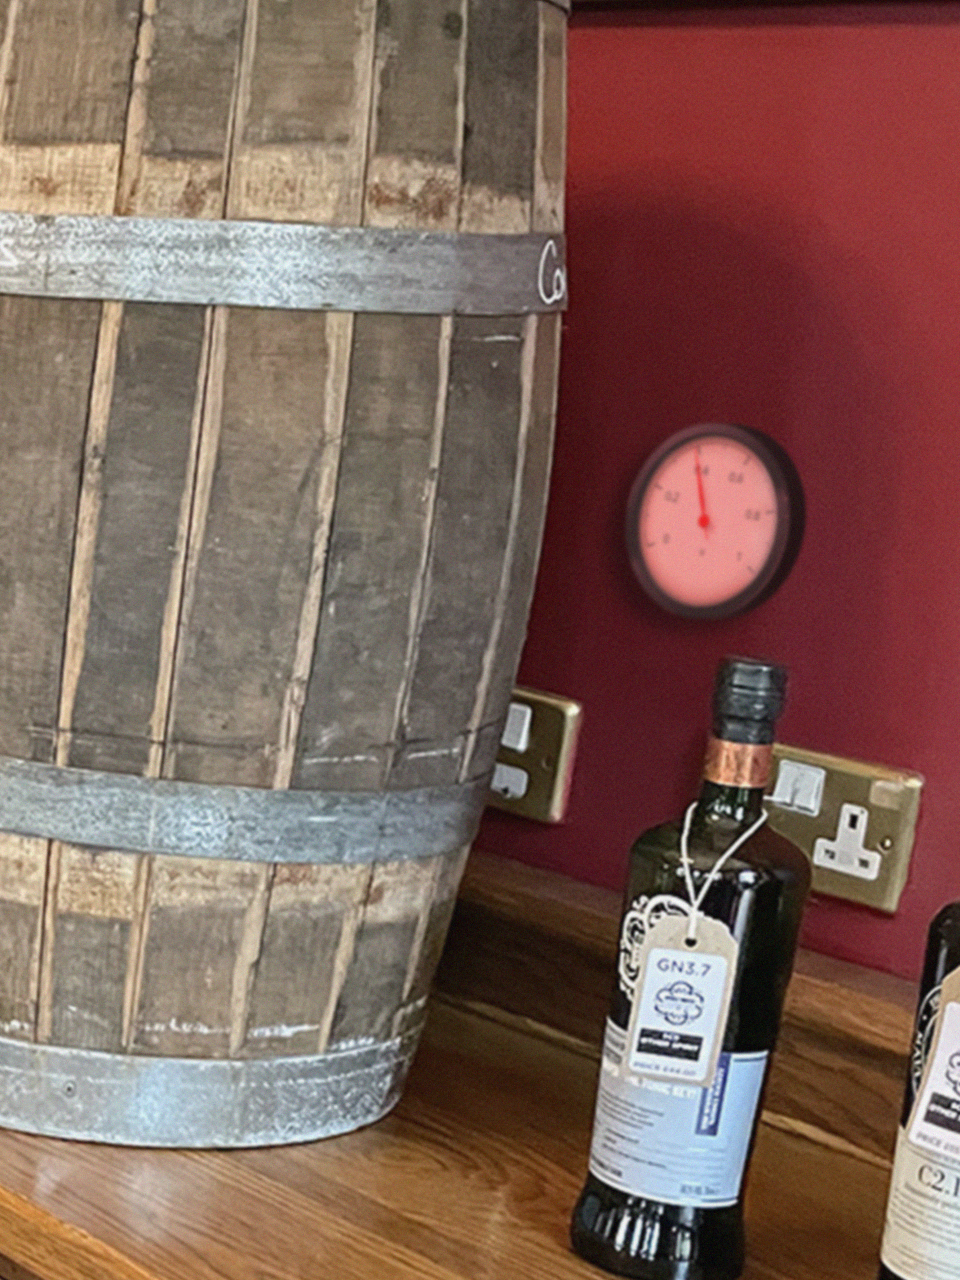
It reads **0.4** V
